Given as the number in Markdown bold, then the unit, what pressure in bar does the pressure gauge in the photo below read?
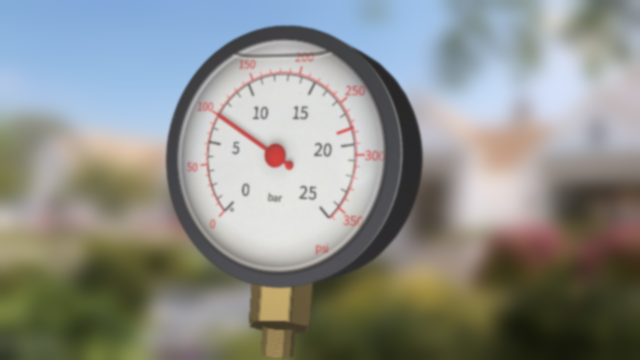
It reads **7** bar
